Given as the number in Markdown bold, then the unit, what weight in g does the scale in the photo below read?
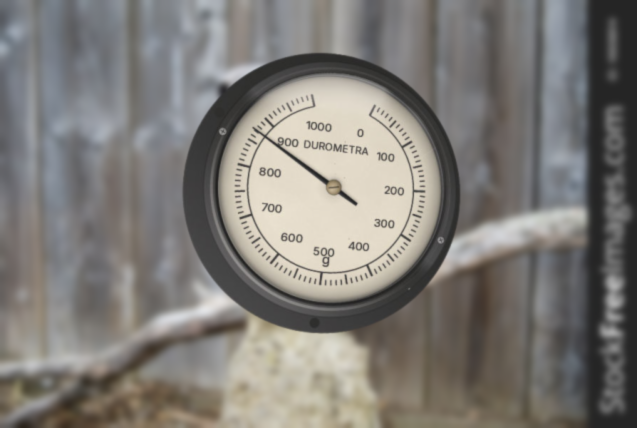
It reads **870** g
